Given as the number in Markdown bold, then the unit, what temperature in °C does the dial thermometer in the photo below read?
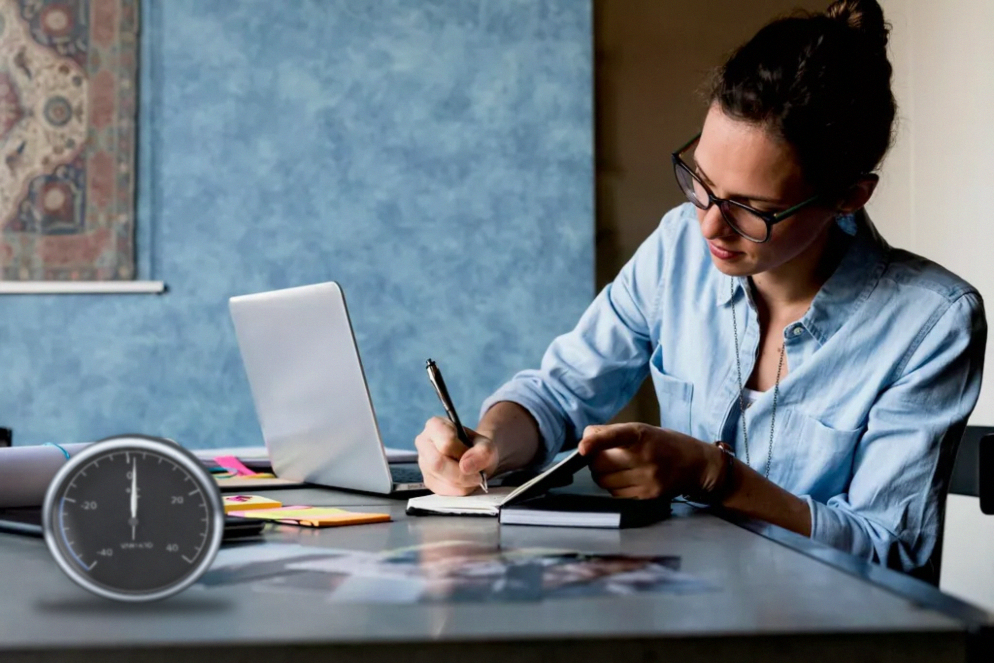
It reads **2** °C
